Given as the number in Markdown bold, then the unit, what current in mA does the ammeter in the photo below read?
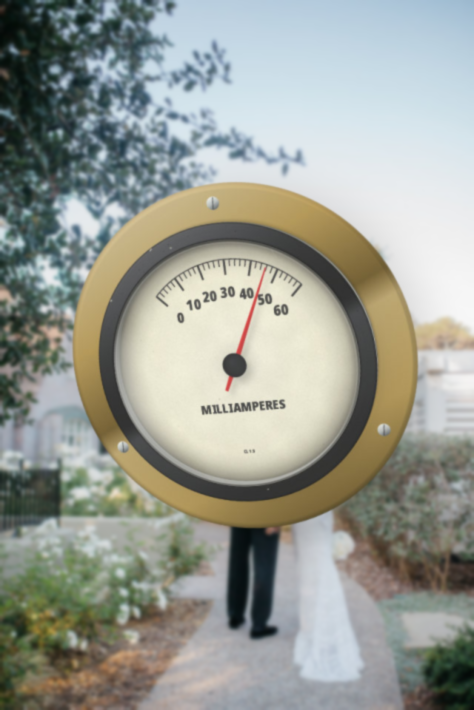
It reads **46** mA
